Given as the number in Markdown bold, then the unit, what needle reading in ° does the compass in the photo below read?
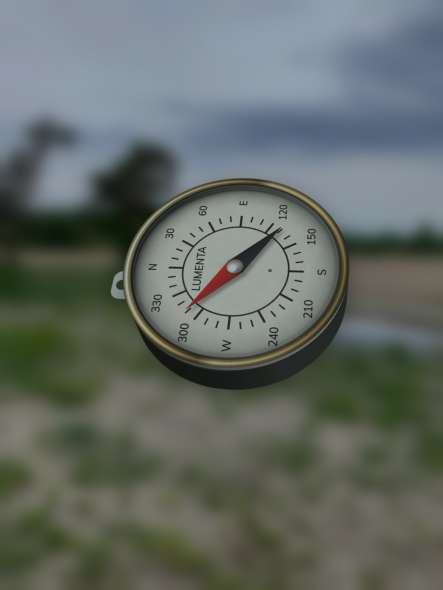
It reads **310** °
